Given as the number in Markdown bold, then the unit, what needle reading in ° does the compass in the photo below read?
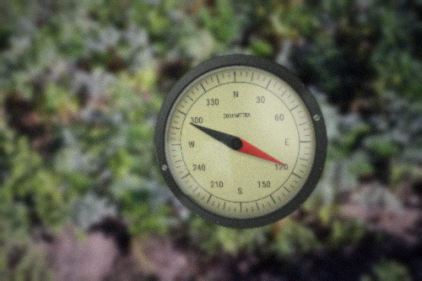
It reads **115** °
